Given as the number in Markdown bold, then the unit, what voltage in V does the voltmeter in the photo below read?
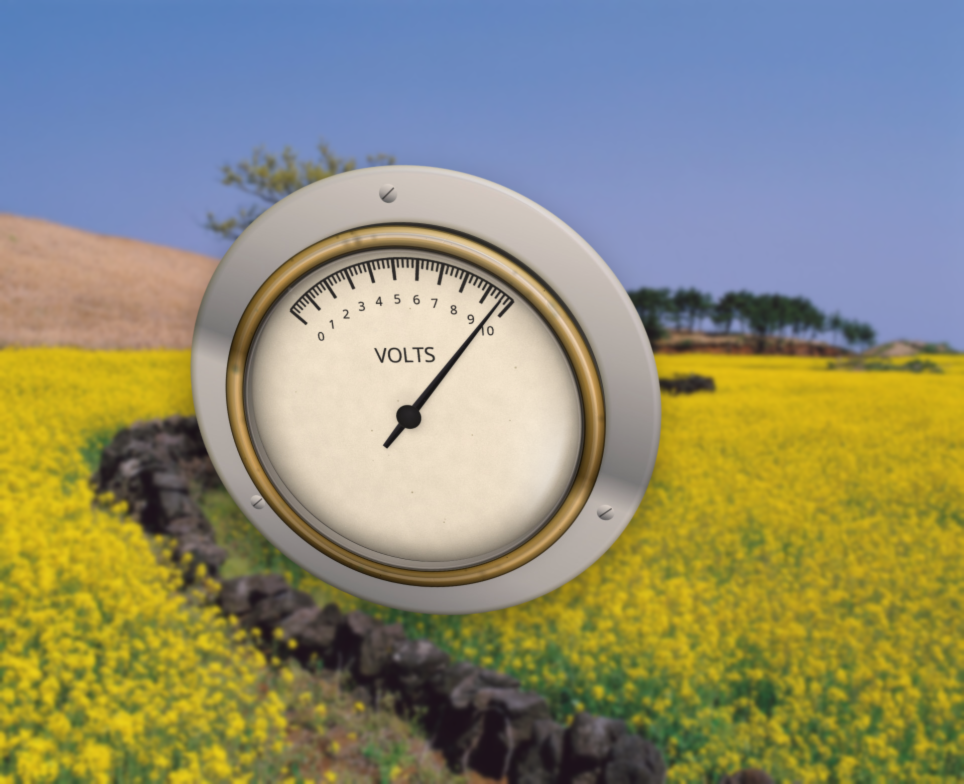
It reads **9.6** V
